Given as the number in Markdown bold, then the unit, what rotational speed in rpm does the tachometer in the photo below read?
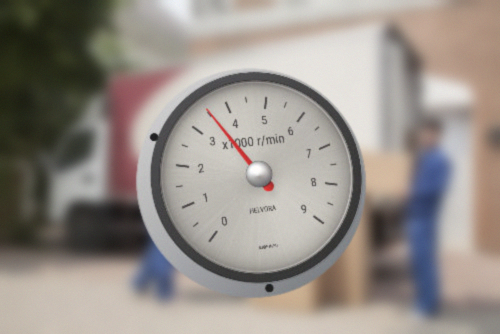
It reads **3500** rpm
